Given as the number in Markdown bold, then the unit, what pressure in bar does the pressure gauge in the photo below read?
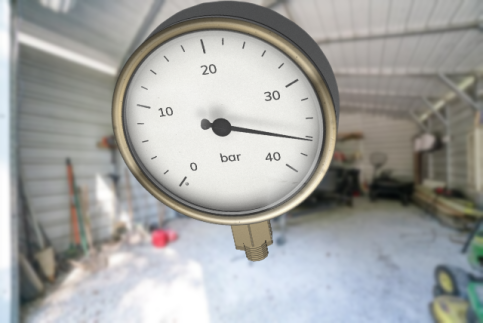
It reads **36** bar
